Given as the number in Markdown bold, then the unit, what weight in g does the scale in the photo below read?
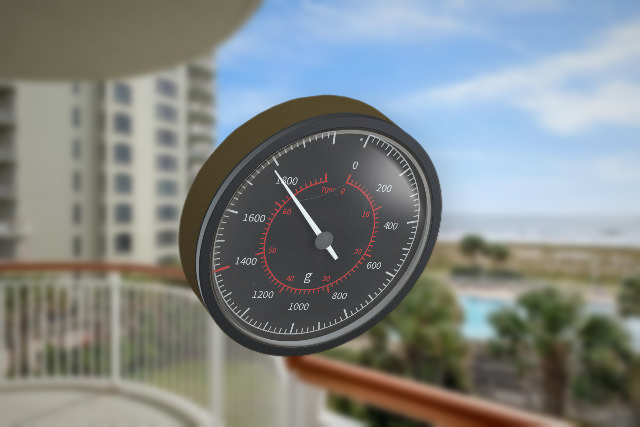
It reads **1780** g
